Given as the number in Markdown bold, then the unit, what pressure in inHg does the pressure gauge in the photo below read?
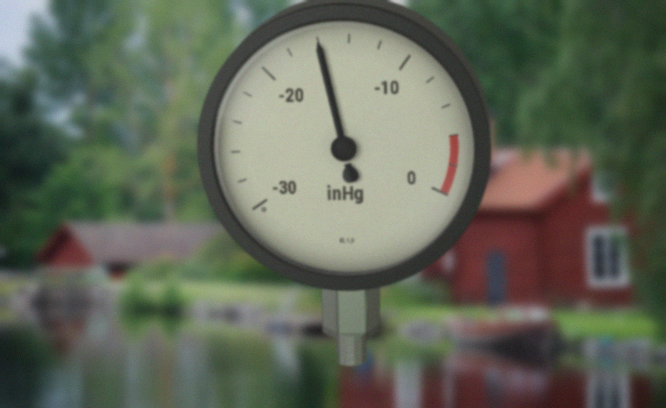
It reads **-16** inHg
